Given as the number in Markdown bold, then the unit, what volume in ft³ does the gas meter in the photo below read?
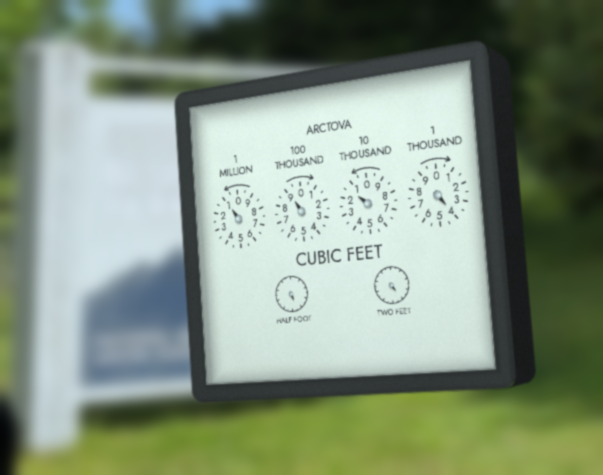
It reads **91400** ft³
